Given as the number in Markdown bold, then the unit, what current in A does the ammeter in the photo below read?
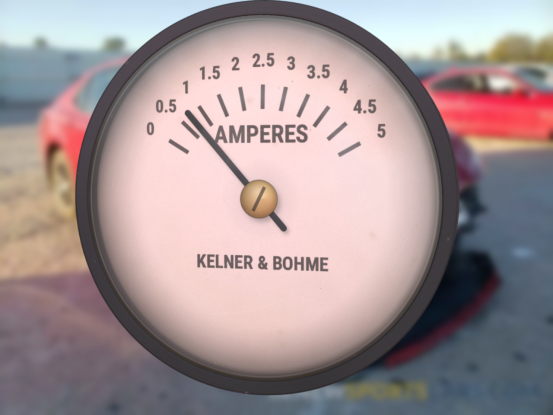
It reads **0.75** A
